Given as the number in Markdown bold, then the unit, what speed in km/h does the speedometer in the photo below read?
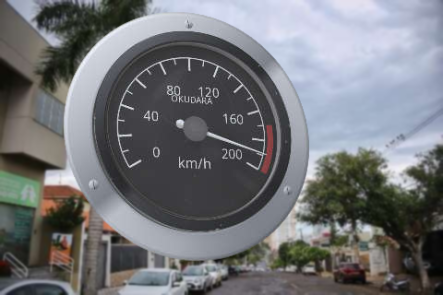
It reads **190** km/h
